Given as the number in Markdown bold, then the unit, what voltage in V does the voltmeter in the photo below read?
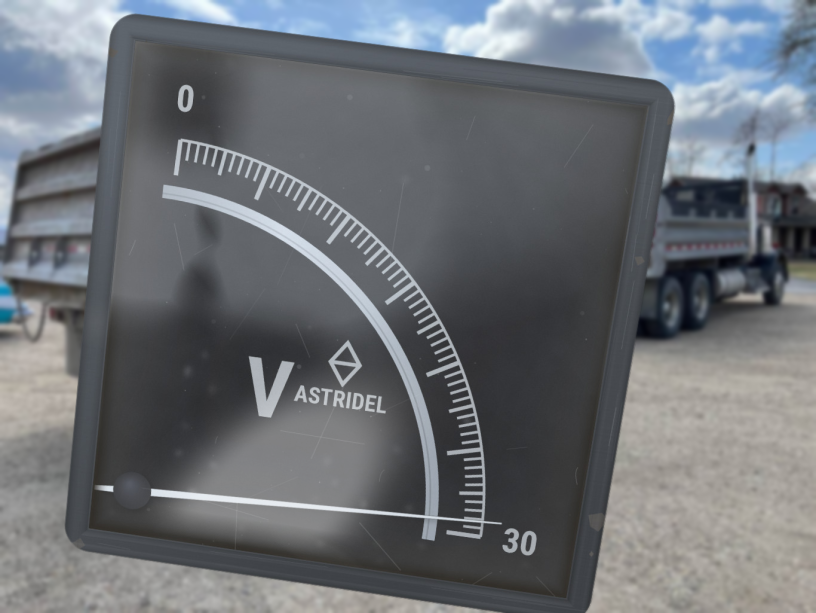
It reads **29** V
